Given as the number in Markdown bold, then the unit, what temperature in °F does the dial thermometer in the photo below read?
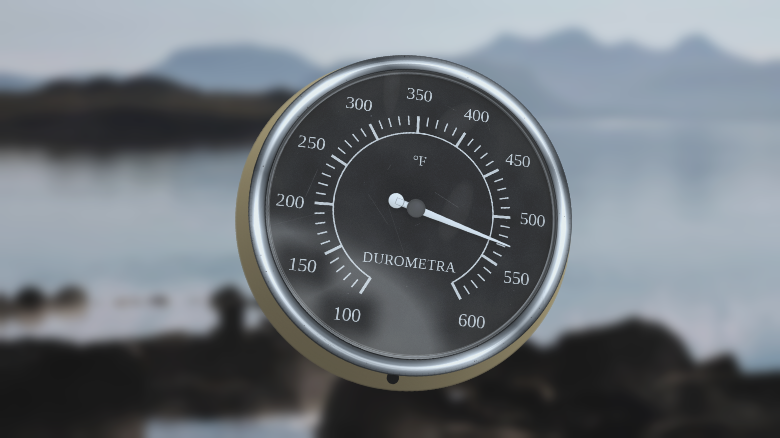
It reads **530** °F
